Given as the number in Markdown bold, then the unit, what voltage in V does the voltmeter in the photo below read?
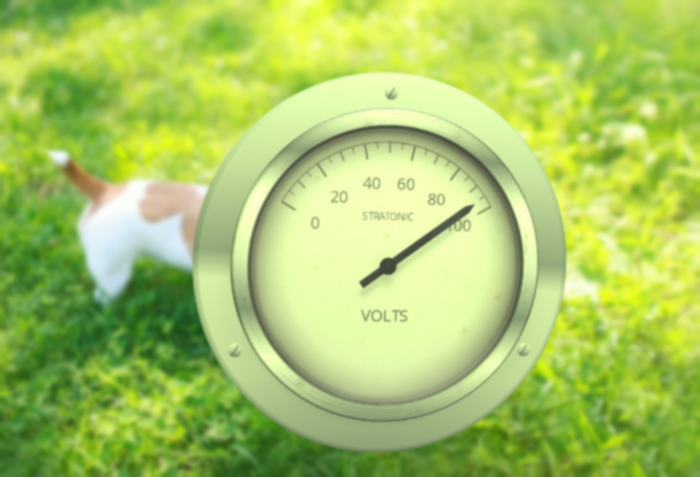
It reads **95** V
